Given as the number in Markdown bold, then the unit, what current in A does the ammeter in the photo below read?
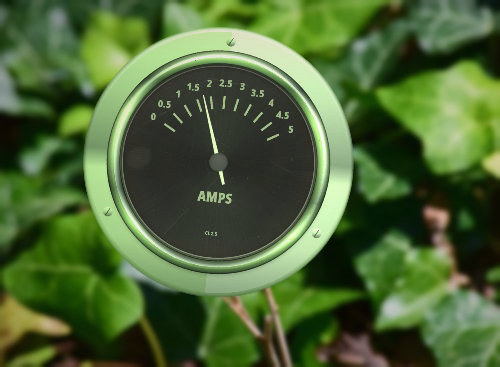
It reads **1.75** A
